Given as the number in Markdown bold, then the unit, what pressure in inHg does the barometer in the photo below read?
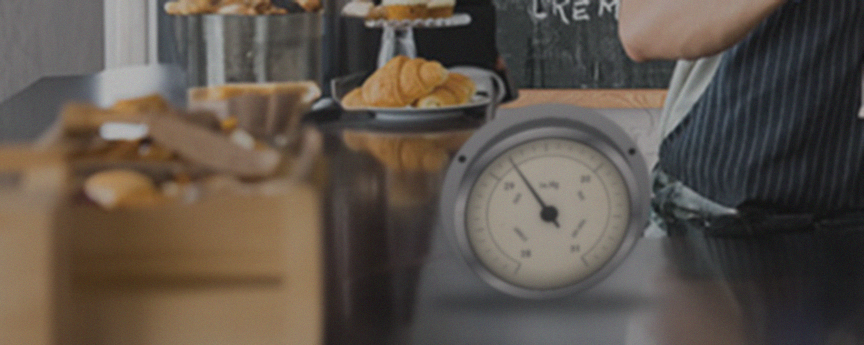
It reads **29.2** inHg
